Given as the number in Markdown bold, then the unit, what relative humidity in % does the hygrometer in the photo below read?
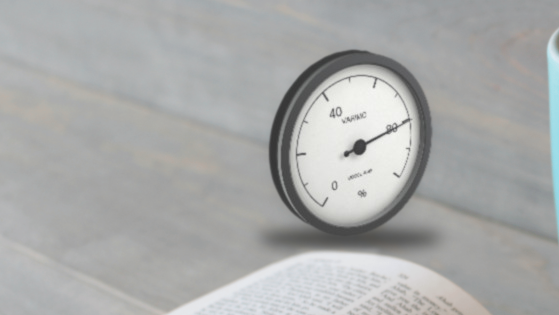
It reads **80** %
